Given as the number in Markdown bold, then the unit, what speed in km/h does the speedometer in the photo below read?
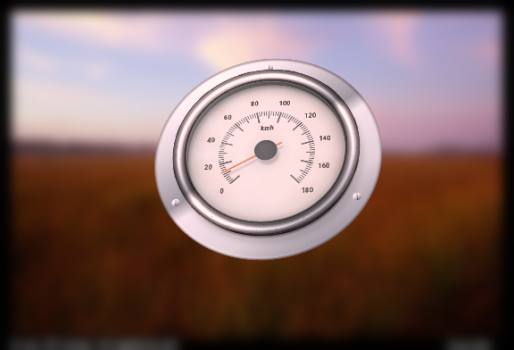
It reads **10** km/h
